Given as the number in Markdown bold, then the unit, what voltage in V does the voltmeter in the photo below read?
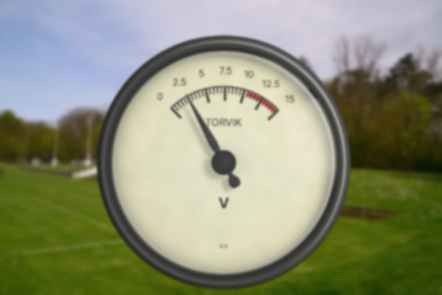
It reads **2.5** V
